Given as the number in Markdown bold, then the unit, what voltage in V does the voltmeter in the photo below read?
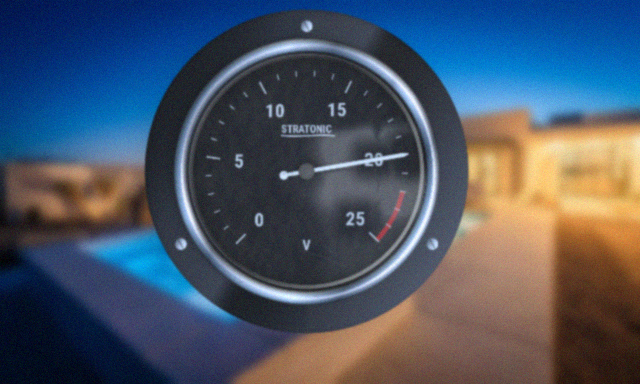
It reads **20** V
